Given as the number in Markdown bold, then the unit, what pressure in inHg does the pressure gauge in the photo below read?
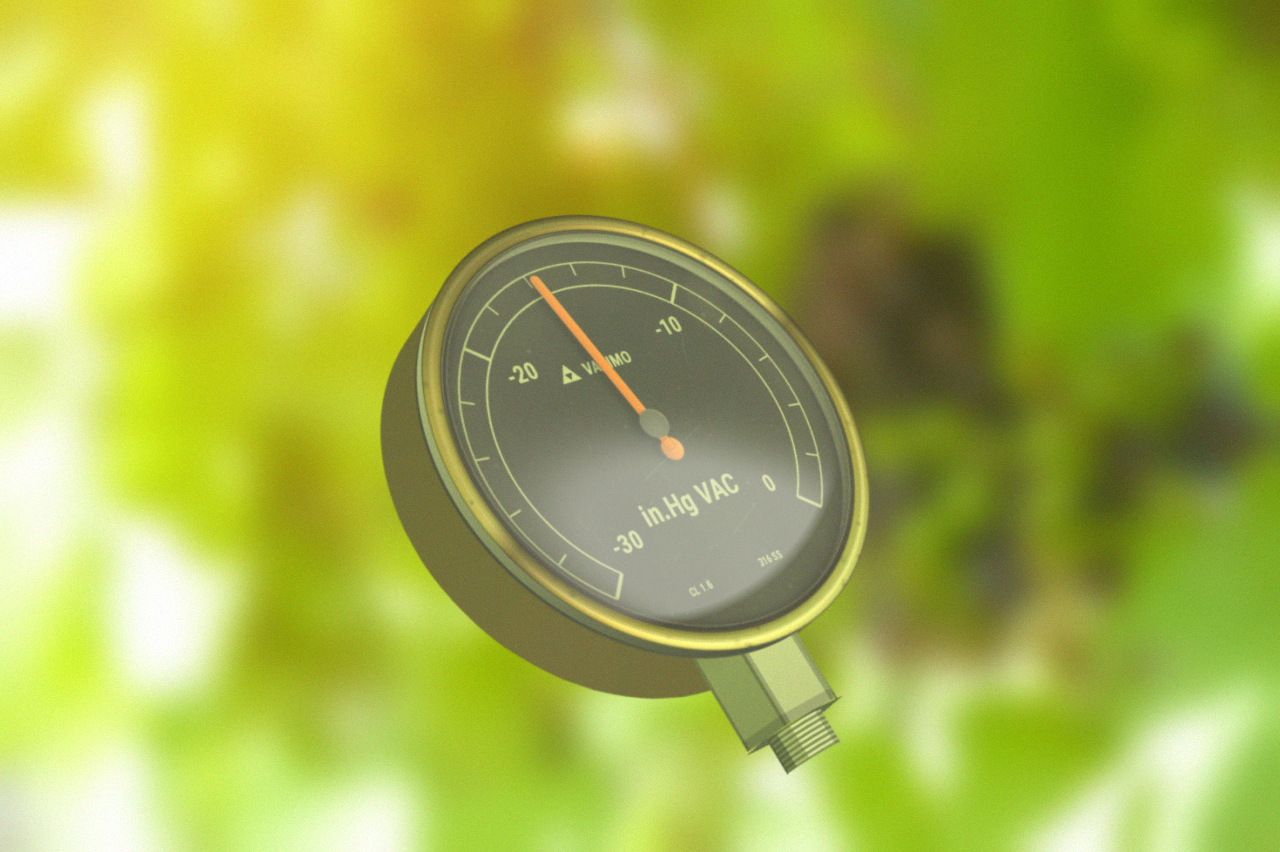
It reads **-16** inHg
